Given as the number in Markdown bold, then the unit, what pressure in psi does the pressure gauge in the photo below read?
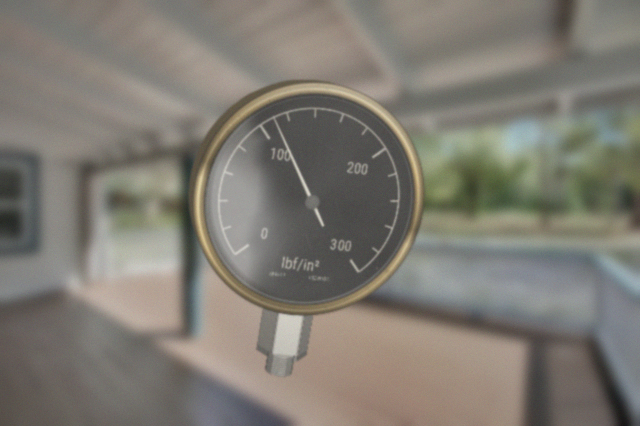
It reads **110** psi
